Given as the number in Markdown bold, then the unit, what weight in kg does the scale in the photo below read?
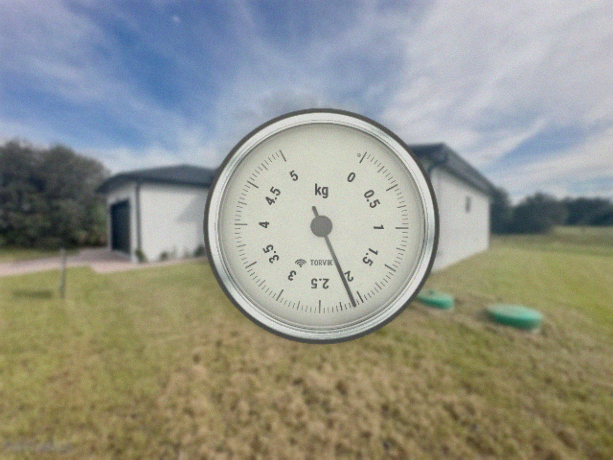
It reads **2.1** kg
